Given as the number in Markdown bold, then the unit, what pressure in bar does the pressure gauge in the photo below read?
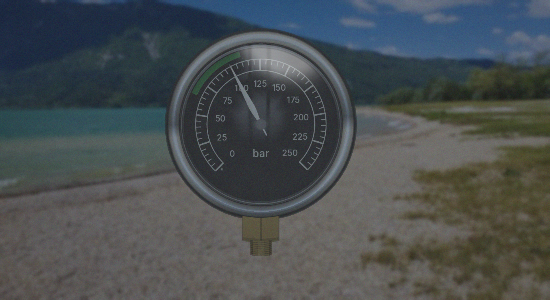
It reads **100** bar
